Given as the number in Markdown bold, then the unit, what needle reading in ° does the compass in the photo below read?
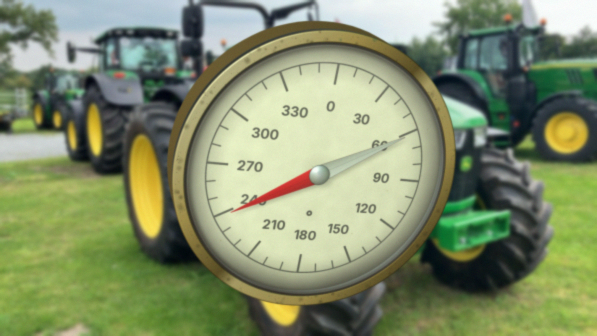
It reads **240** °
